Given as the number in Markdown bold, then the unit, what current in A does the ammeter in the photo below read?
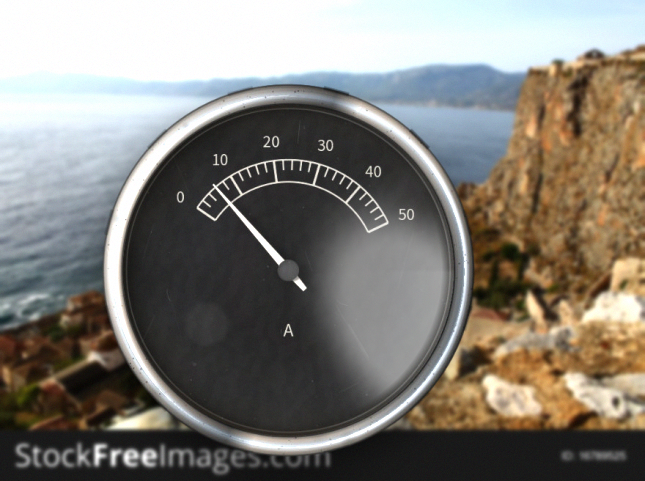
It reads **6** A
